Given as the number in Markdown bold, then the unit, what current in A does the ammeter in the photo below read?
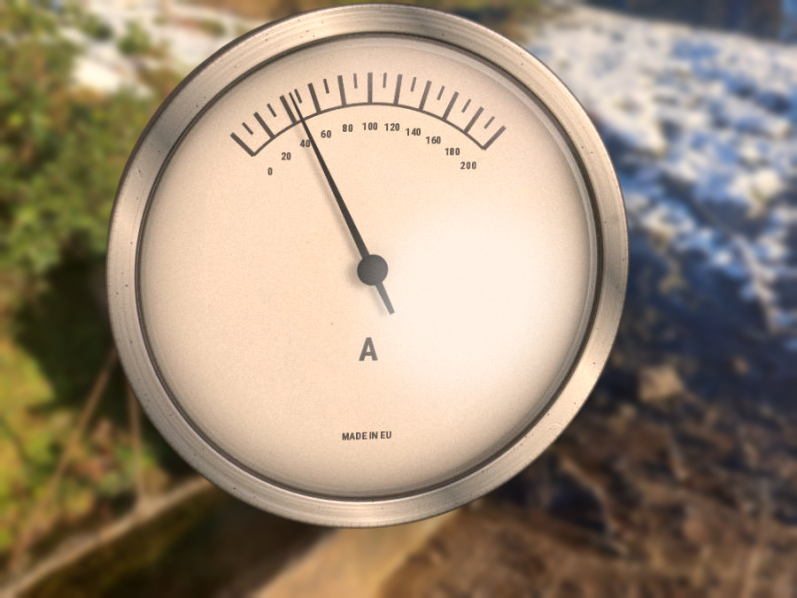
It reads **45** A
